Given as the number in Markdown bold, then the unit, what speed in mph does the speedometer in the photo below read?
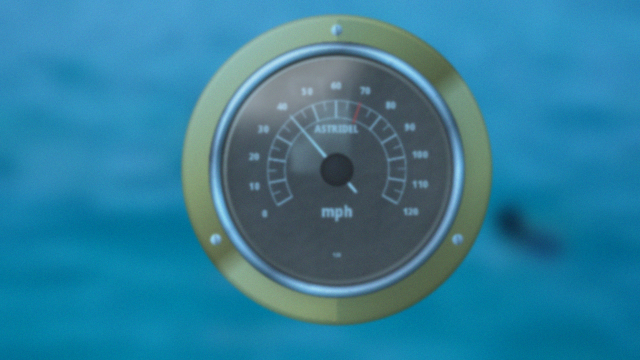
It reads **40** mph
